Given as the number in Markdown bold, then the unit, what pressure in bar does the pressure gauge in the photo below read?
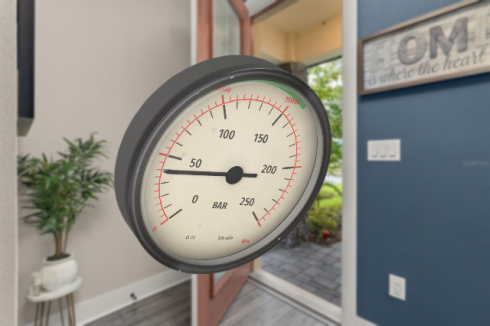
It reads **40** bar
